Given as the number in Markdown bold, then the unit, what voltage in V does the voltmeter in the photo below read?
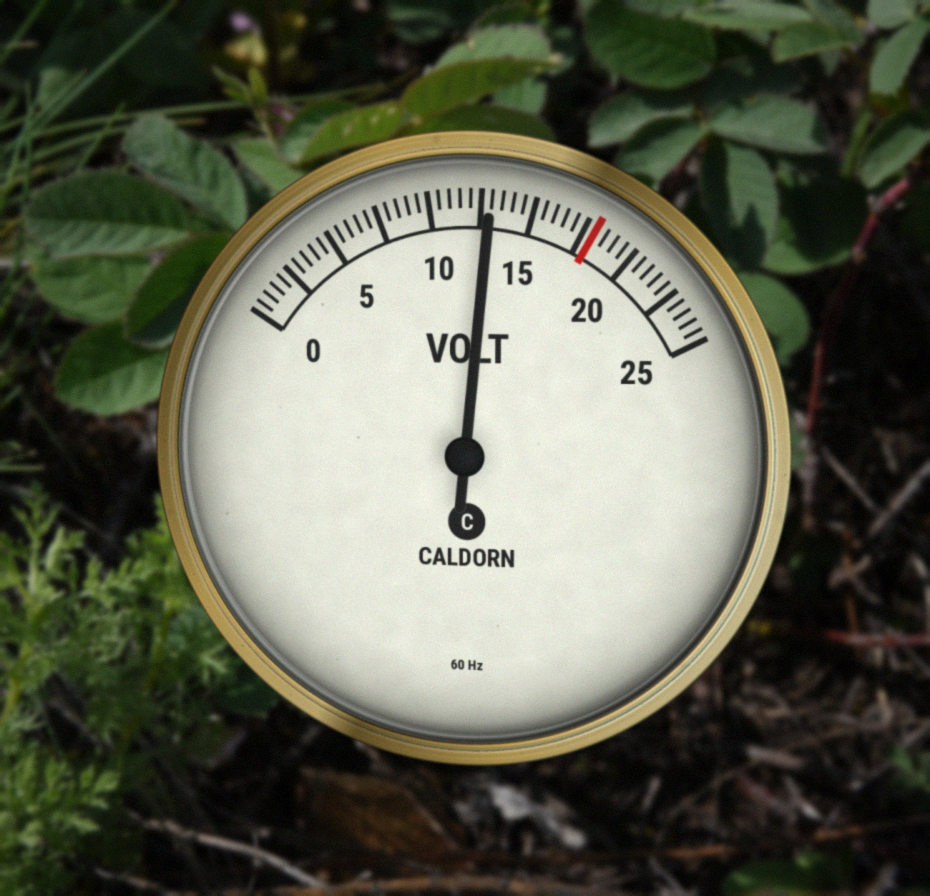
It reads **13** V
